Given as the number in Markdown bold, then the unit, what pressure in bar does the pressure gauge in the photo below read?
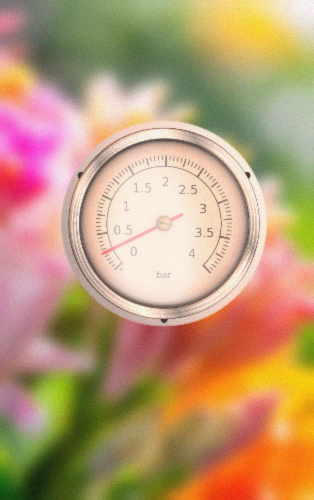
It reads **0.25** bar
